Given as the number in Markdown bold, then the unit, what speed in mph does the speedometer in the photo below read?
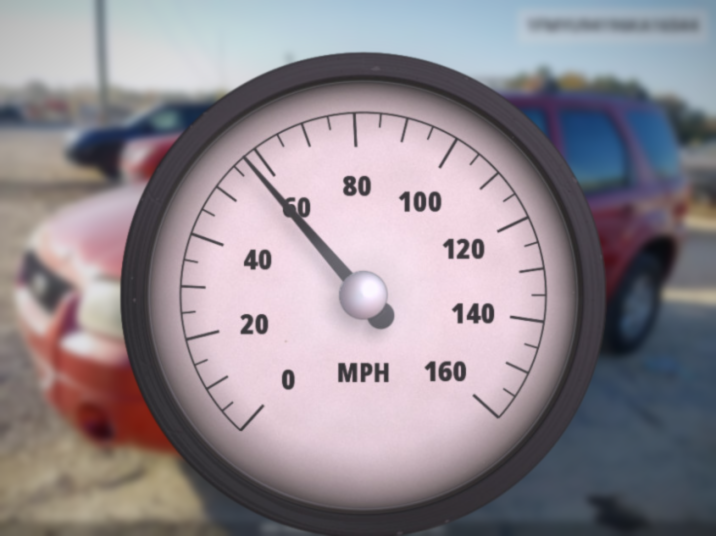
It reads **57.5** mph
